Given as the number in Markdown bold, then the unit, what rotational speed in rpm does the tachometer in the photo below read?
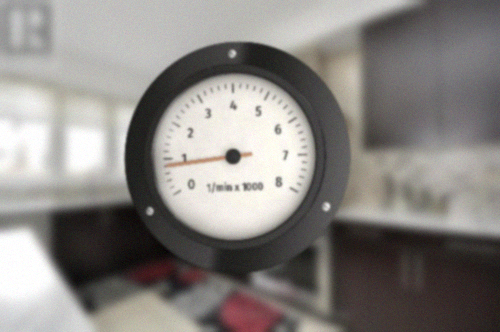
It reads **800** rpm
